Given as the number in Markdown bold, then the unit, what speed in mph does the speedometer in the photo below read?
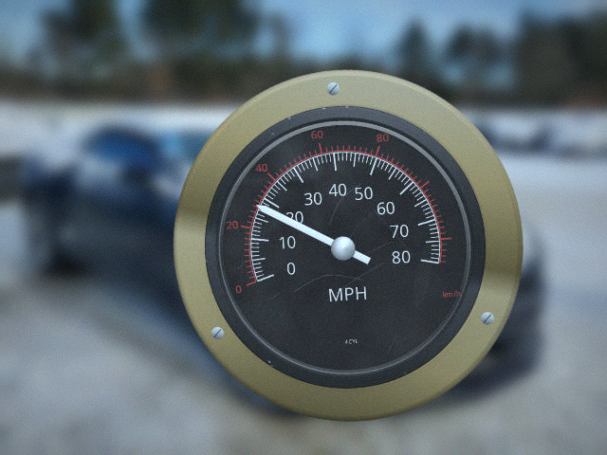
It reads **18** mph
